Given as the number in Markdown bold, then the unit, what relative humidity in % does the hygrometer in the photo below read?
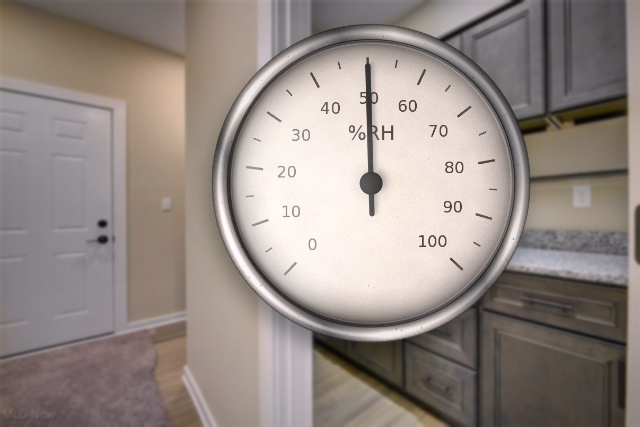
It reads **50** %
